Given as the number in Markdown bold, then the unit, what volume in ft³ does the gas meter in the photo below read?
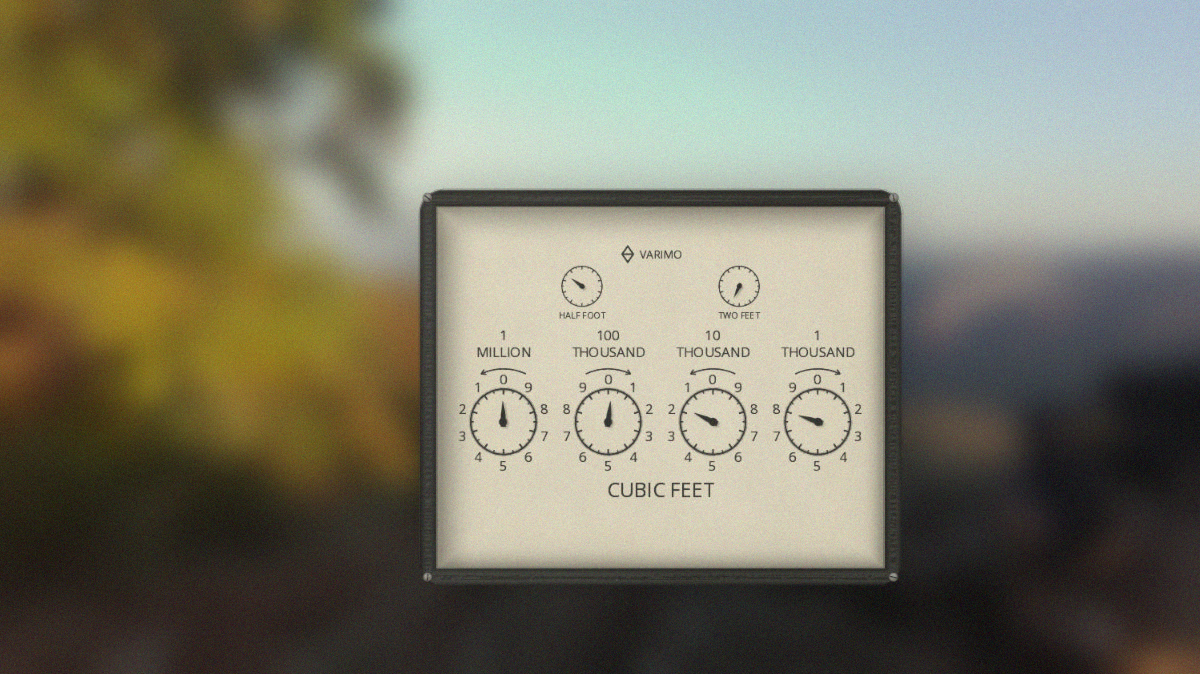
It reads **1800** ft³
